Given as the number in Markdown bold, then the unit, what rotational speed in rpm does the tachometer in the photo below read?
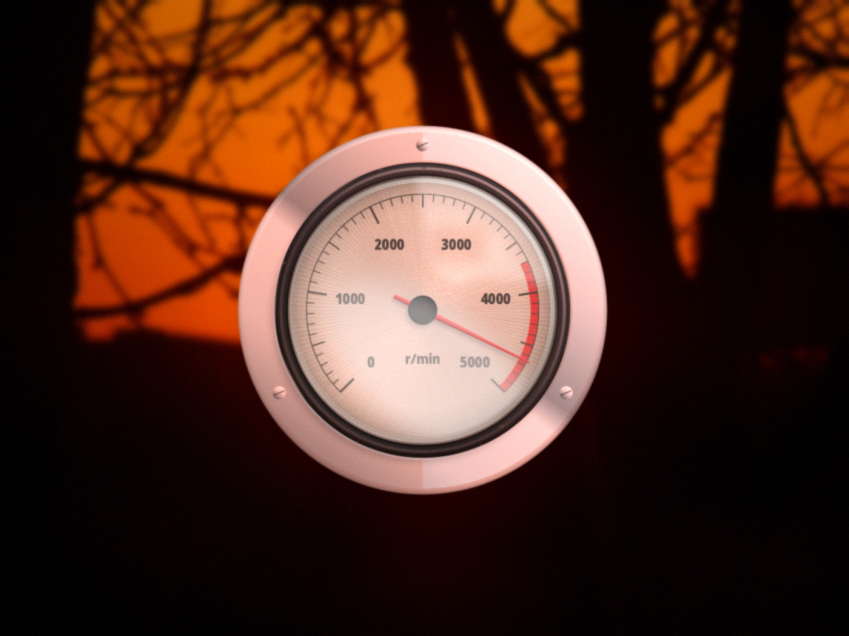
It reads **4650** rpm
